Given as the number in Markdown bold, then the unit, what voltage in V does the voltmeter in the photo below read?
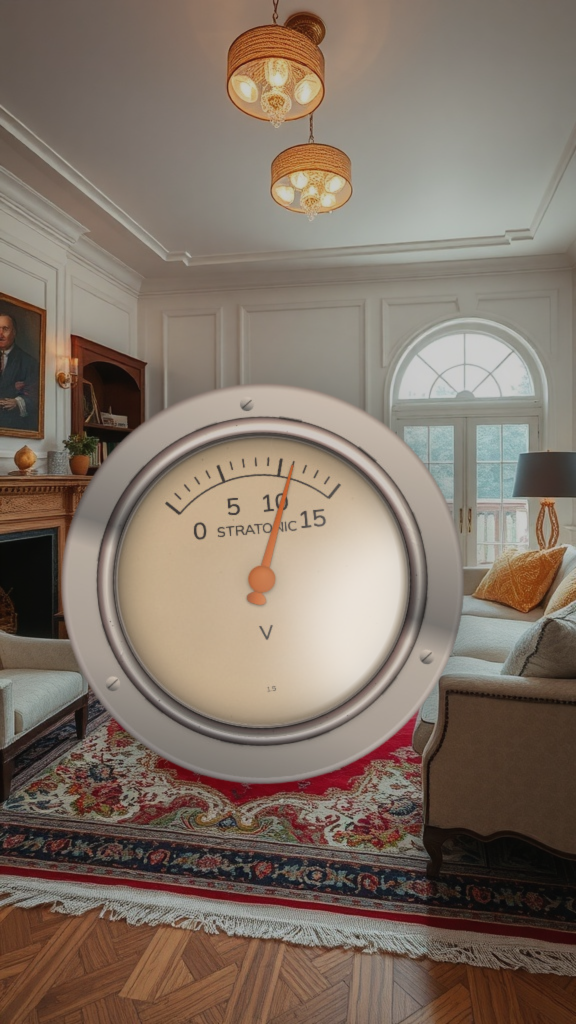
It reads **11** V
